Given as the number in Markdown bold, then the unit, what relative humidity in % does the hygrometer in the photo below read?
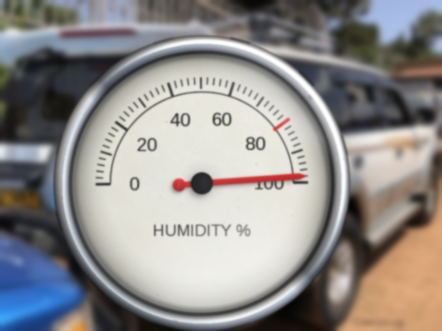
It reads **98** %
